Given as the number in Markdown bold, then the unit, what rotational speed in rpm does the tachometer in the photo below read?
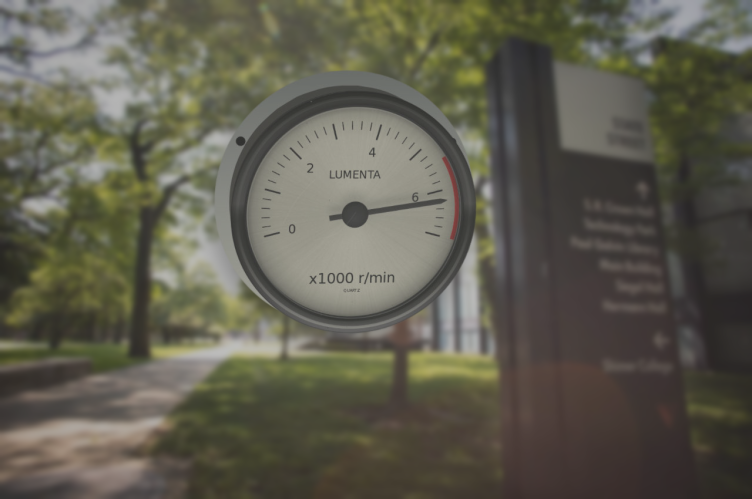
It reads **6200** rpm
